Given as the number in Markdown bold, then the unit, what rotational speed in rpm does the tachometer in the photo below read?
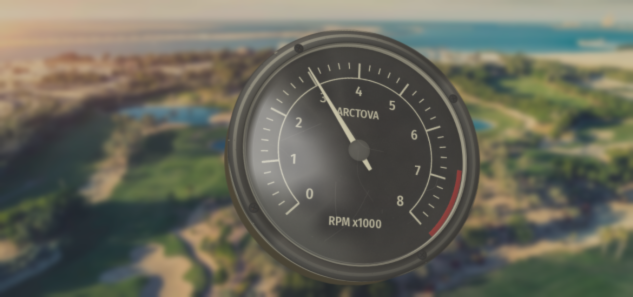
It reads **3000** rpm
